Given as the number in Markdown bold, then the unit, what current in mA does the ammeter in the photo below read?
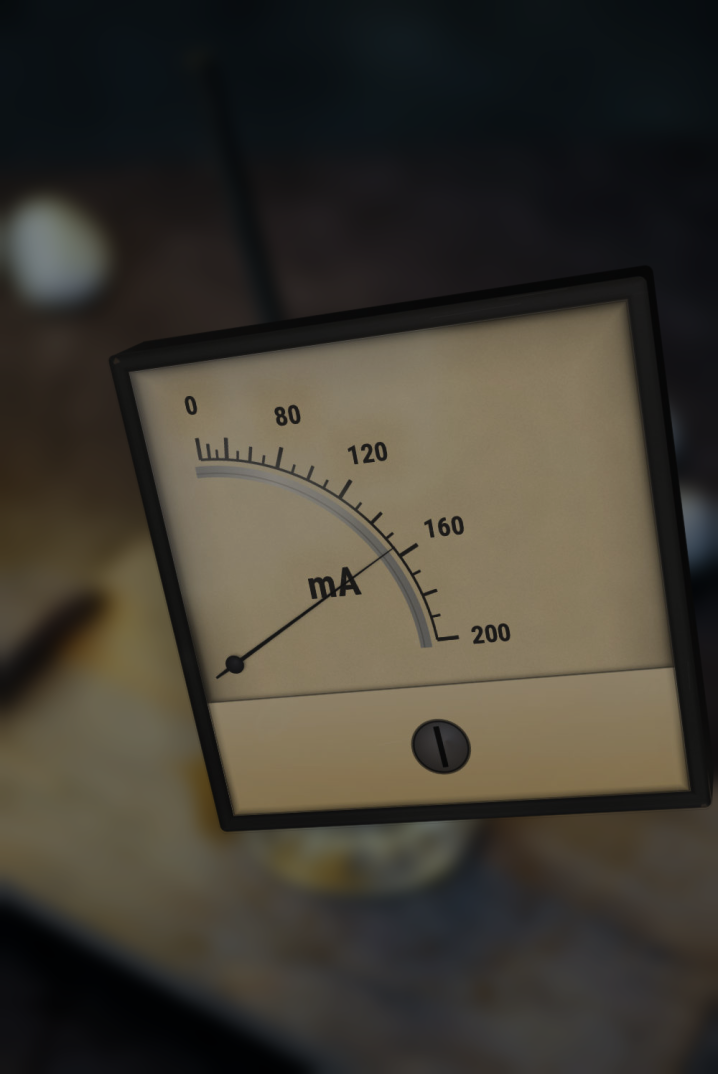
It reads **155** mA
